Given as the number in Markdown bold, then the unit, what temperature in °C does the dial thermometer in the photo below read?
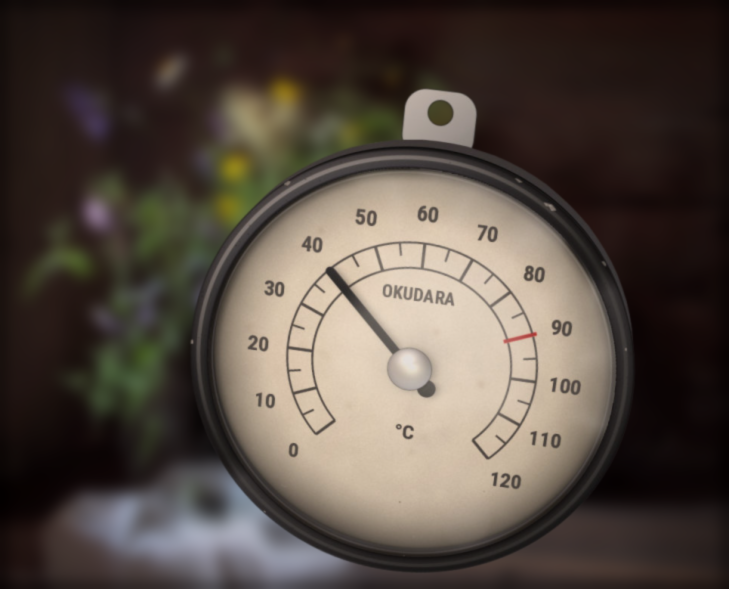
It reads **40** °C
